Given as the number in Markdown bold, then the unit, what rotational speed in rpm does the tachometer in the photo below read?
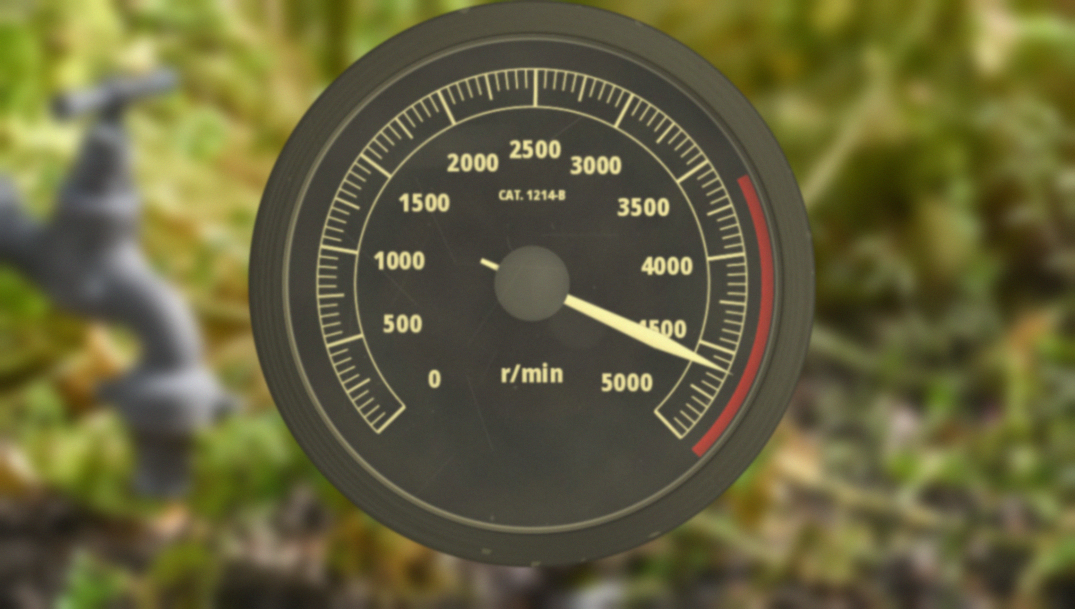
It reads **4600** rpm
